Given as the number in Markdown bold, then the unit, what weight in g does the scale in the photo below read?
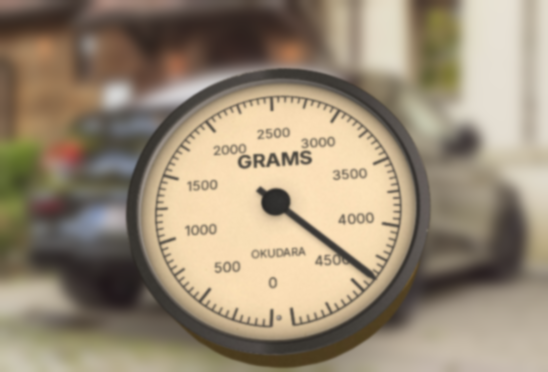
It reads **4400** g
